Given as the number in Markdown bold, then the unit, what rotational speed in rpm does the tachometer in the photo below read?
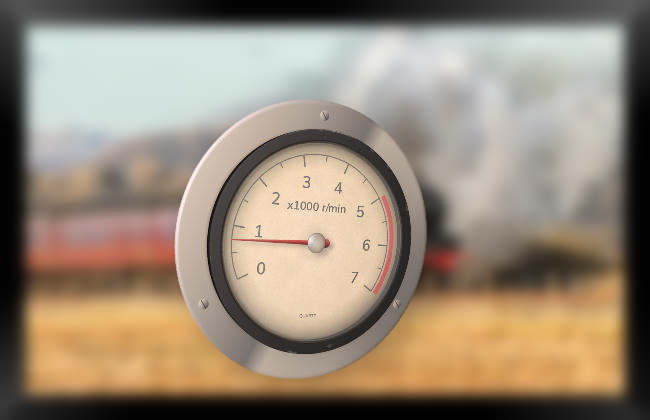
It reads **750** rpm
